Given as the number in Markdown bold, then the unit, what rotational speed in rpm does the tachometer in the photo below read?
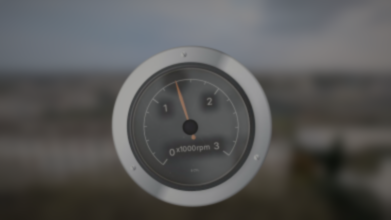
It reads **1400** rpm
